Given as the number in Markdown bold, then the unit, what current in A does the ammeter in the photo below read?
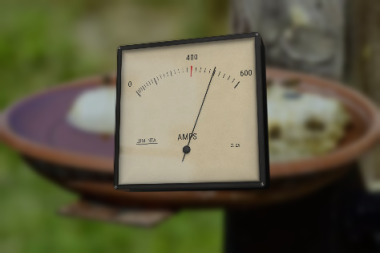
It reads **500** A
